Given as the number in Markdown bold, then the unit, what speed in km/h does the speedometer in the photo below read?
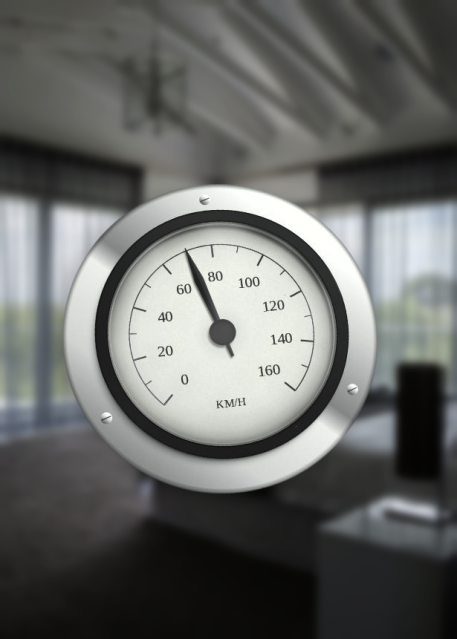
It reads **70** km/h
